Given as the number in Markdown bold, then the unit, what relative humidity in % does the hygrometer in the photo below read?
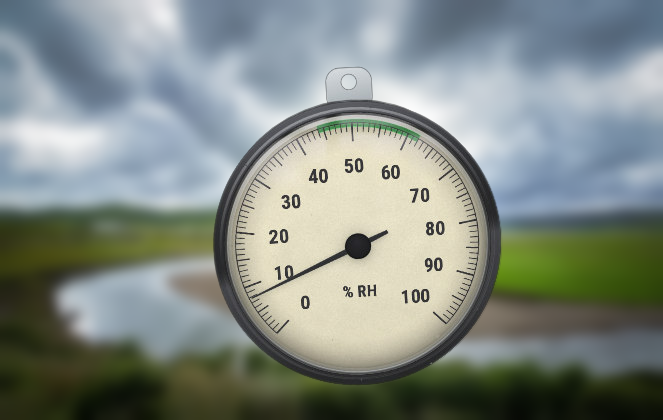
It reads **8** %
